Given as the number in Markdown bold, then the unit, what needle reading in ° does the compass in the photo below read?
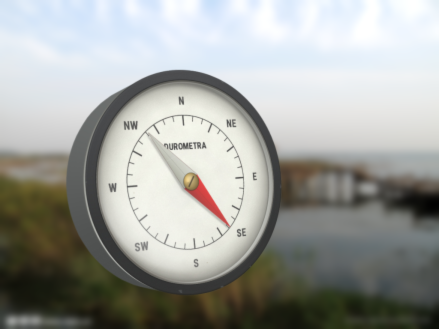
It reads **140** °
